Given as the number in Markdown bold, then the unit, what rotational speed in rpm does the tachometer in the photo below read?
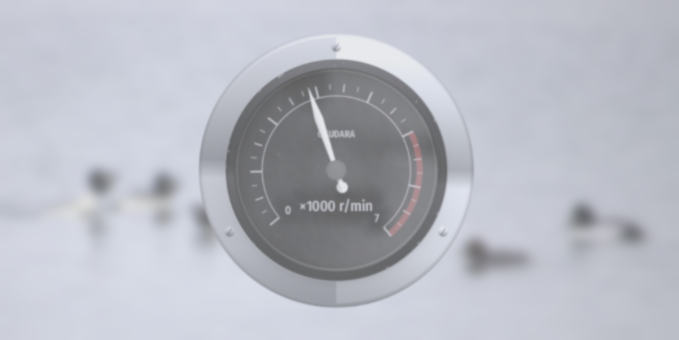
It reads **2875** rpm
